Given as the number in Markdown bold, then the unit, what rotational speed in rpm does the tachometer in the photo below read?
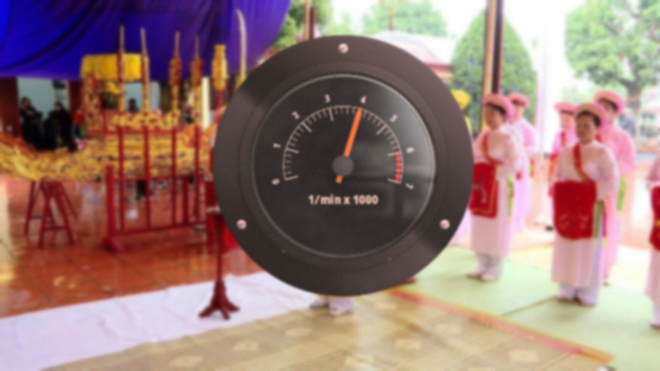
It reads **4000** rpm
